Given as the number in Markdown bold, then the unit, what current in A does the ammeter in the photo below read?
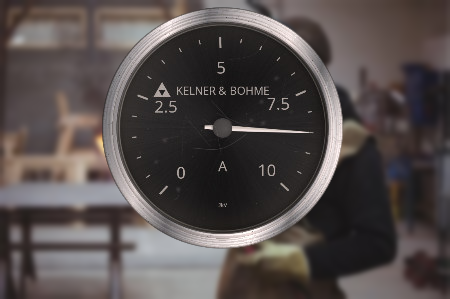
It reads **8.5** A
